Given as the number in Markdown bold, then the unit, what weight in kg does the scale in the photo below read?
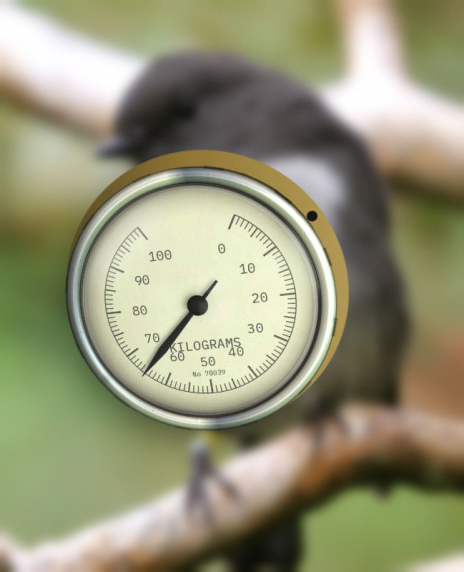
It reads **65** kg
